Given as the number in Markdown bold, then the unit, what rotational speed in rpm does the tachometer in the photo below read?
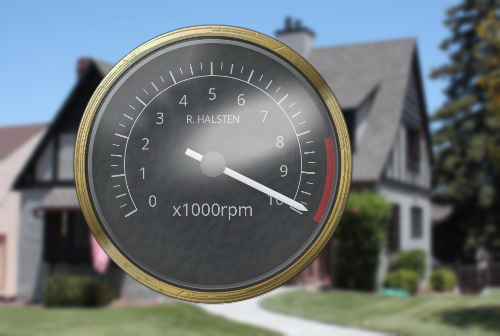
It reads **9875** rpm
